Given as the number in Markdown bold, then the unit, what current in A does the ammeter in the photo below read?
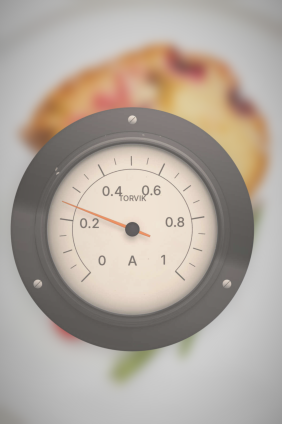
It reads **0.25** A
